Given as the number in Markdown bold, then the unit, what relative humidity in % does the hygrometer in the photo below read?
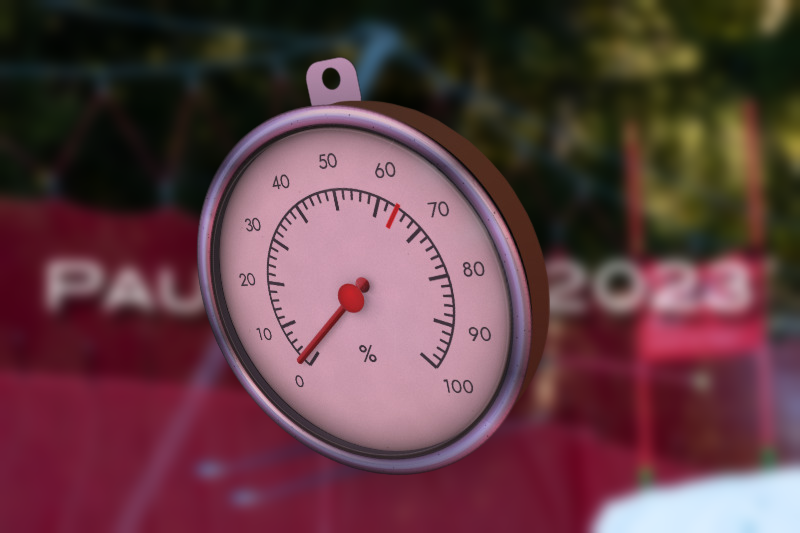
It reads **2** %
